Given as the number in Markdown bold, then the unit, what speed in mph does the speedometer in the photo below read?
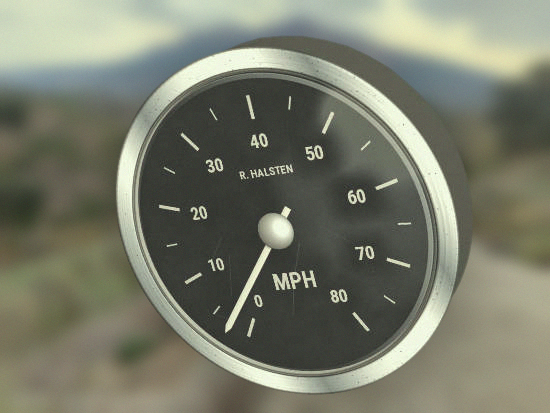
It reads **2.5** mph
